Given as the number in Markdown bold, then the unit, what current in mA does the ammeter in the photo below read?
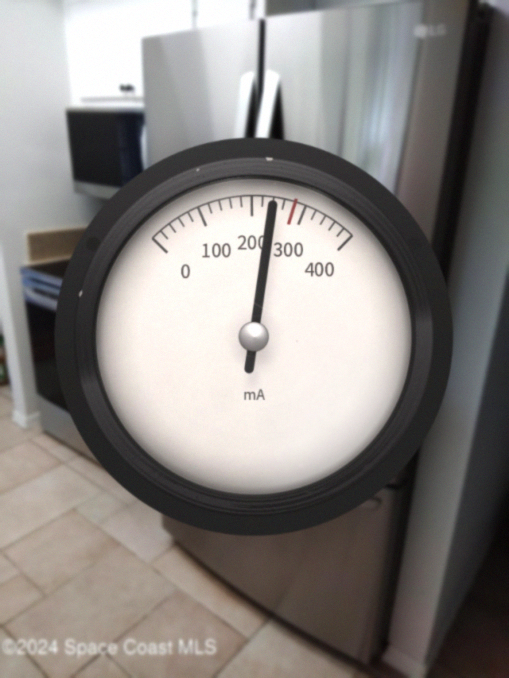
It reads **240** mA
